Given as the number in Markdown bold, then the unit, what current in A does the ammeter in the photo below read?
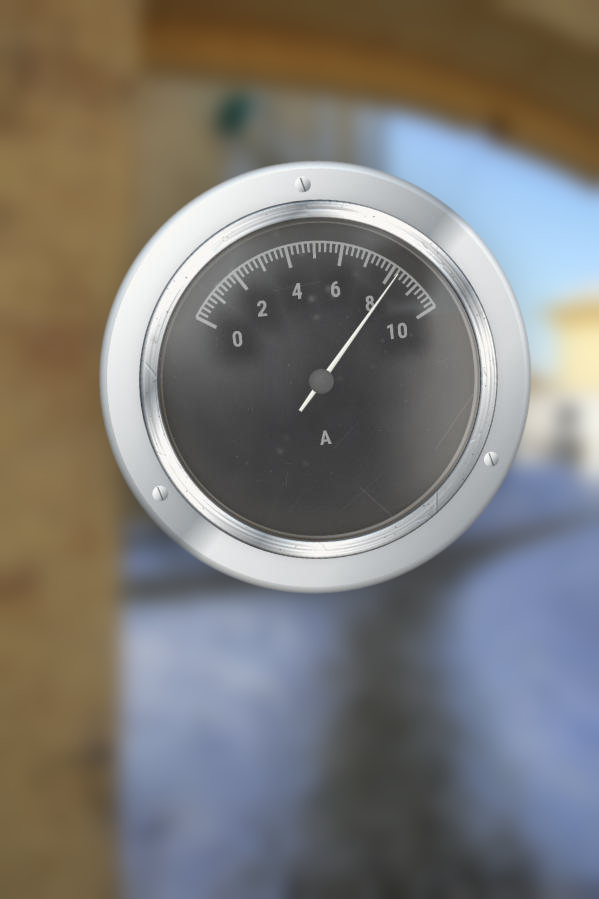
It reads **8.2** A
